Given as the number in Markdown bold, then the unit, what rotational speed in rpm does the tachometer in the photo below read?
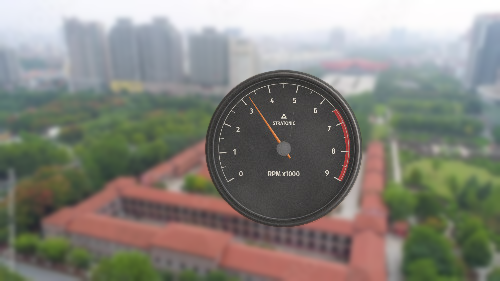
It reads **3250** rpm
